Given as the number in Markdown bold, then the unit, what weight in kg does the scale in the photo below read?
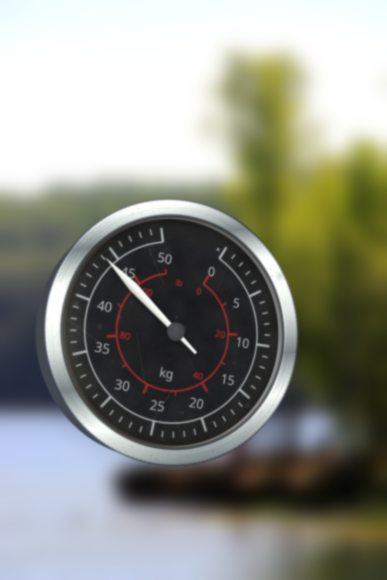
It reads **44** kg
